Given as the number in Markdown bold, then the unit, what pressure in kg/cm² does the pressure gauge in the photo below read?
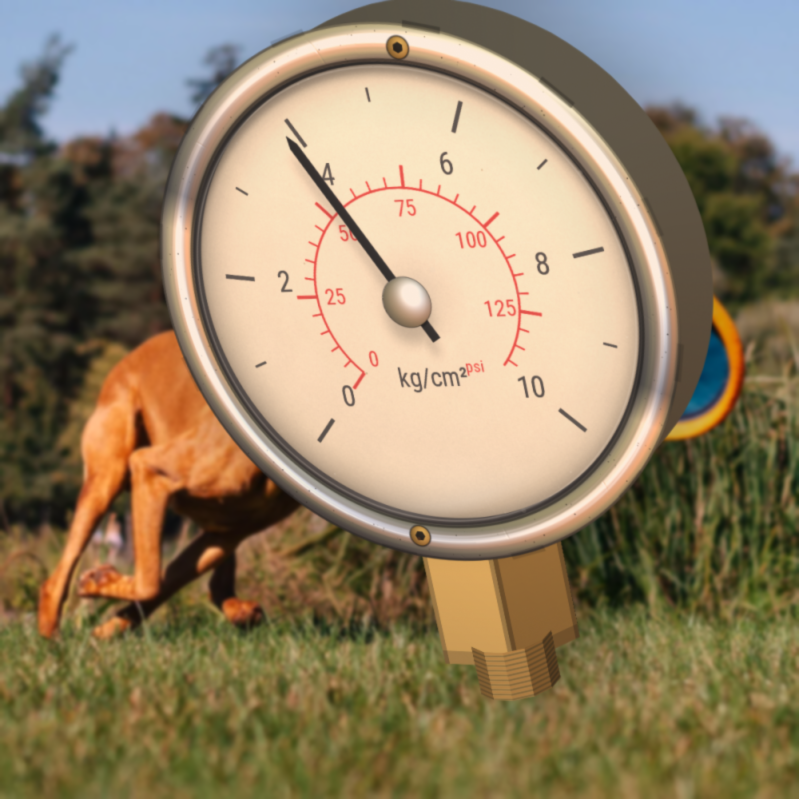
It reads **4** kg/cm²
